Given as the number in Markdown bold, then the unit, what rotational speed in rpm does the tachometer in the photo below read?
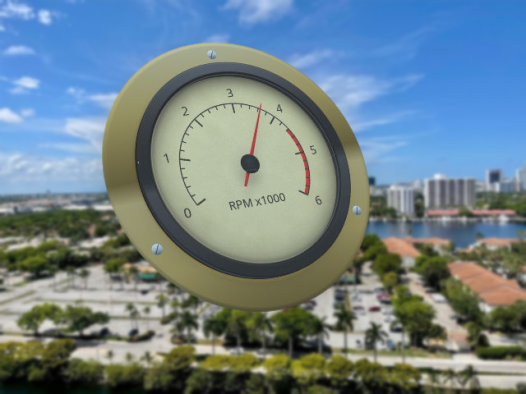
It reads **3600** rpm
